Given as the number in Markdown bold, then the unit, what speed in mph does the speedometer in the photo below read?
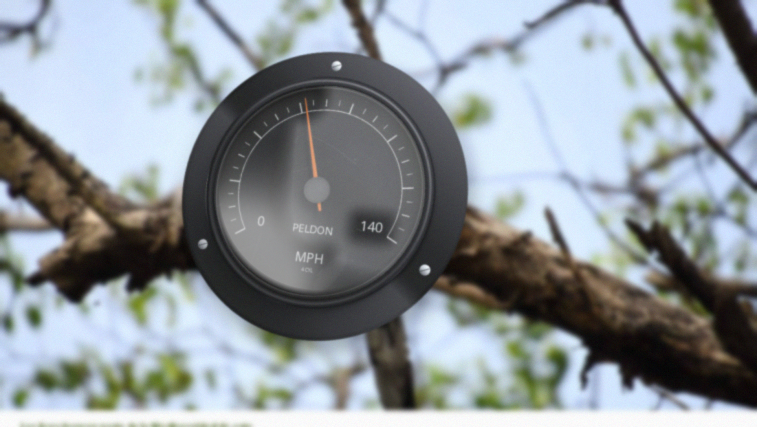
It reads **62.5** mph
